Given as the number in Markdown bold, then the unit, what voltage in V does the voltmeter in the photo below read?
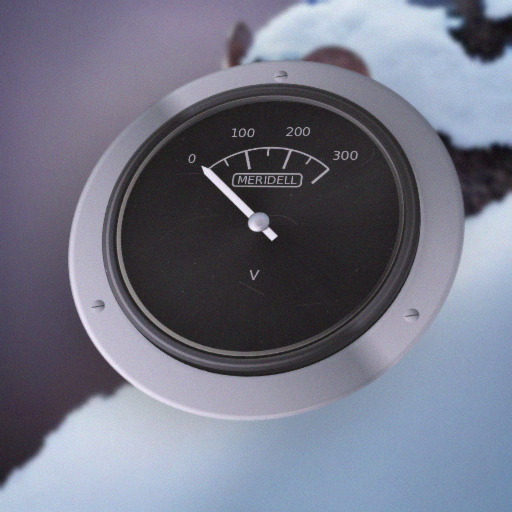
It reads **0** V
